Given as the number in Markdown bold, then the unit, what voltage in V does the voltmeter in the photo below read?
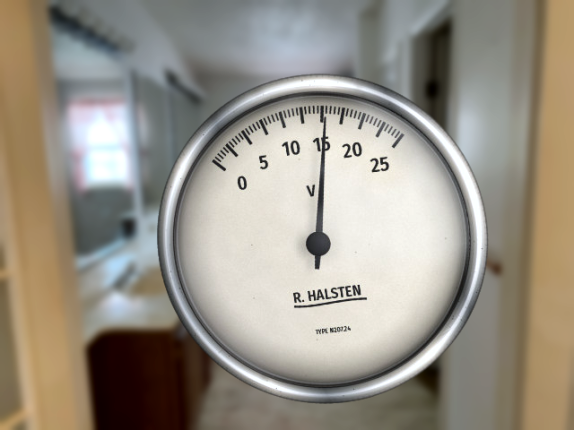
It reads **15.5** V
